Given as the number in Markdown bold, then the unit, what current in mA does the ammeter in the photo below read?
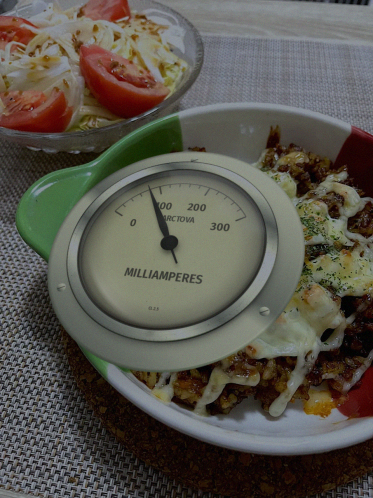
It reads **80** mA
